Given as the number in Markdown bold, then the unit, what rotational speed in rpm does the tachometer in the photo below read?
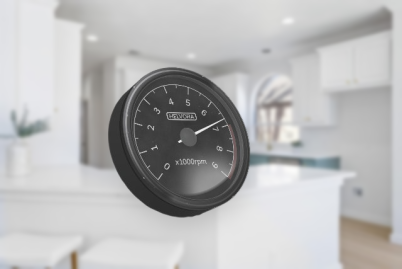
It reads **6750** rpm
